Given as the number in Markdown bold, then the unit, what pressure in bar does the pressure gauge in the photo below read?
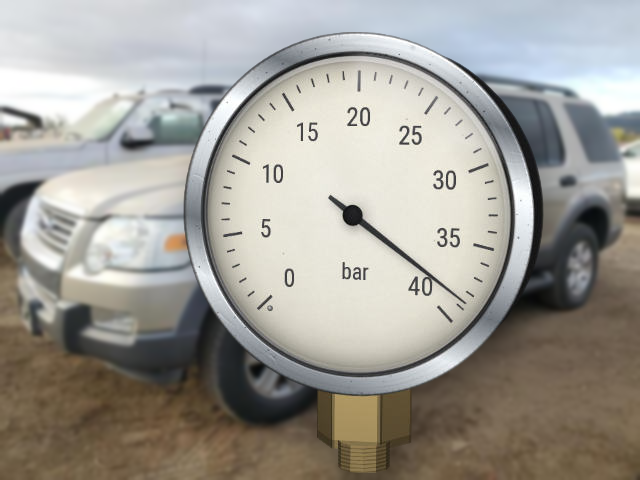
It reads **38.5** bar
